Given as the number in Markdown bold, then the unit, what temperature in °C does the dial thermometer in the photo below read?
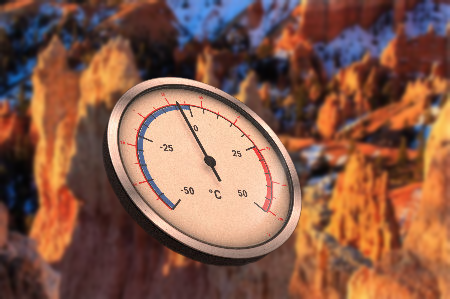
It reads **-5** °C
